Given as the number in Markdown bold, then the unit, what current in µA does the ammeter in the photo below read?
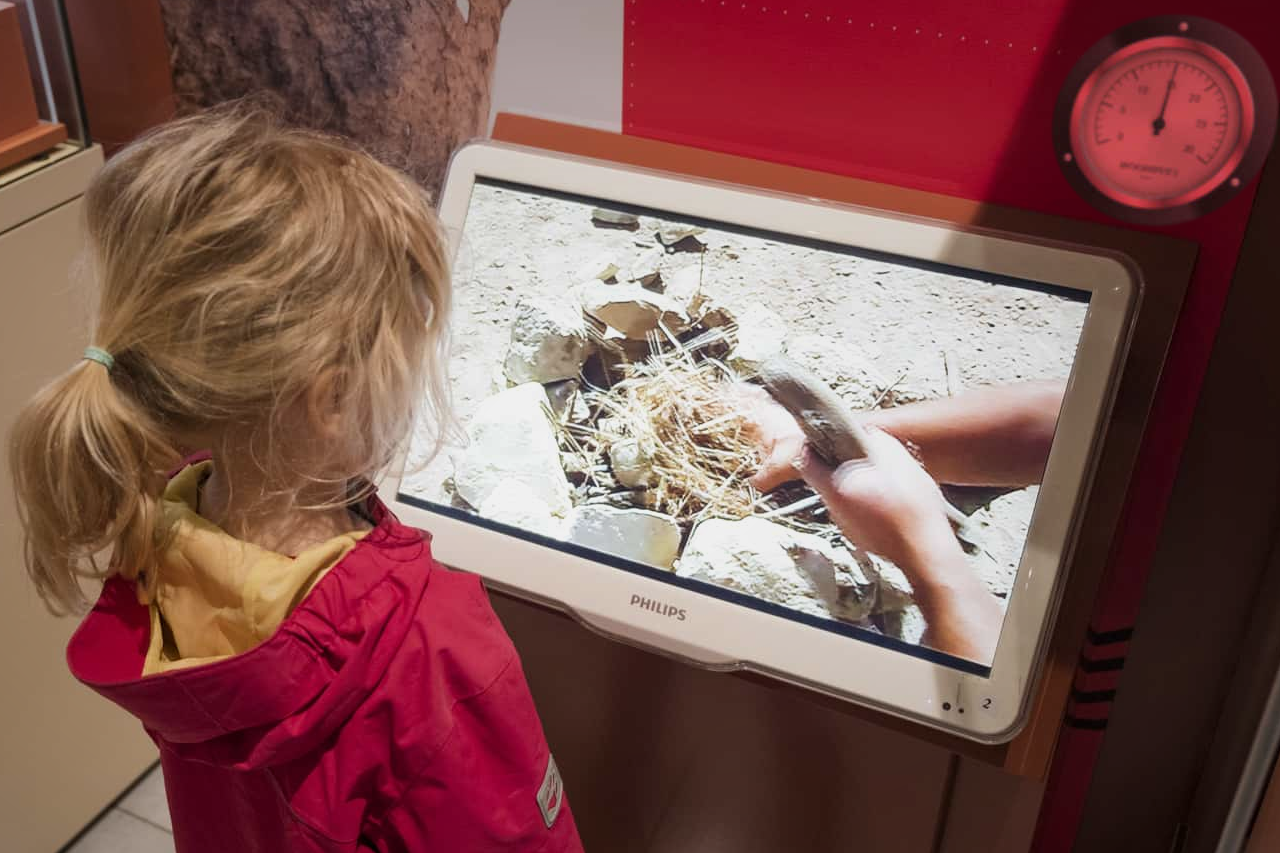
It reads **15** µA
